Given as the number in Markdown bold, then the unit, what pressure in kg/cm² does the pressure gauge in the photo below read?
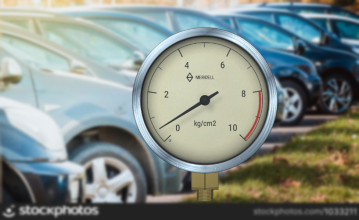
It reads **0.5** kg/cm²
